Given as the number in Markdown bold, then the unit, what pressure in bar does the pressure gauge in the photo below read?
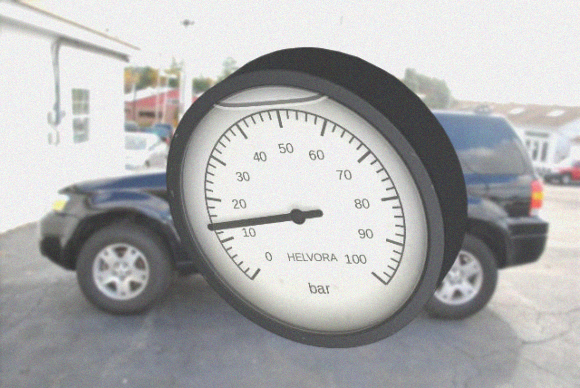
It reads **14** bar
